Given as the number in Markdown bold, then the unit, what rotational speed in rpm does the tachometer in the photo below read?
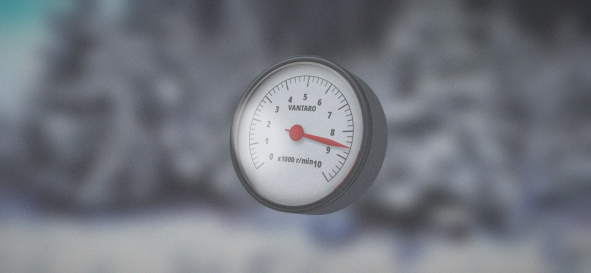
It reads **8600** rpm
